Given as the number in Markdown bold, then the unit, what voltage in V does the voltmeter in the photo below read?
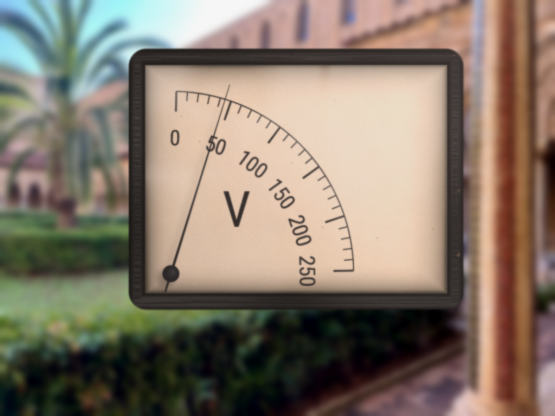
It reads **45** V
